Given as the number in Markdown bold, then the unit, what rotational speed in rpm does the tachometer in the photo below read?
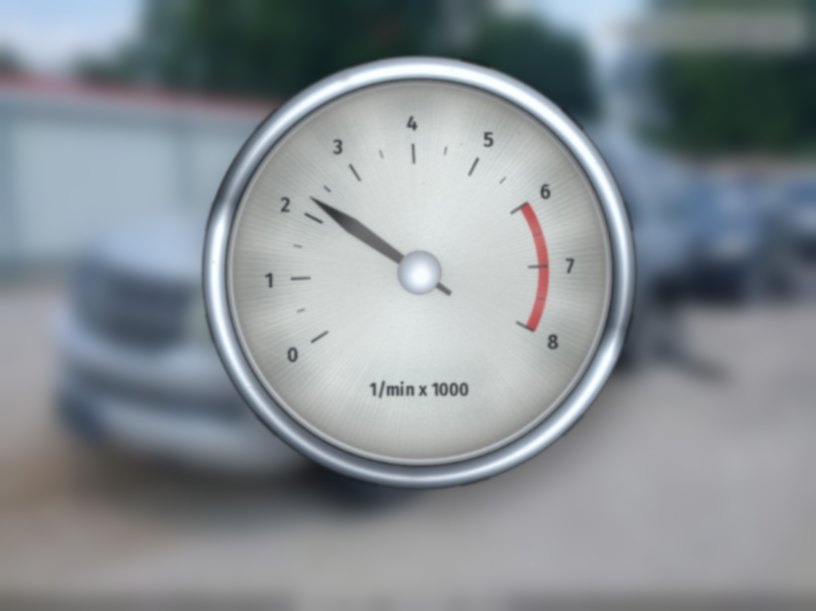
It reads **2250** rpm
